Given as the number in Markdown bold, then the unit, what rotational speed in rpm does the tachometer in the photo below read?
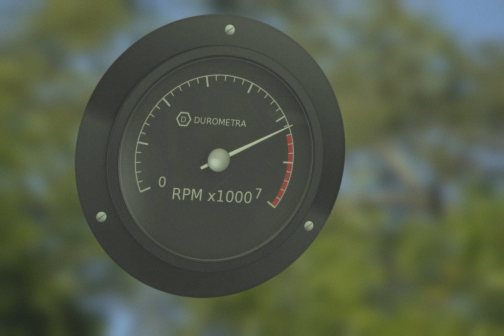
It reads **5200** rpm
